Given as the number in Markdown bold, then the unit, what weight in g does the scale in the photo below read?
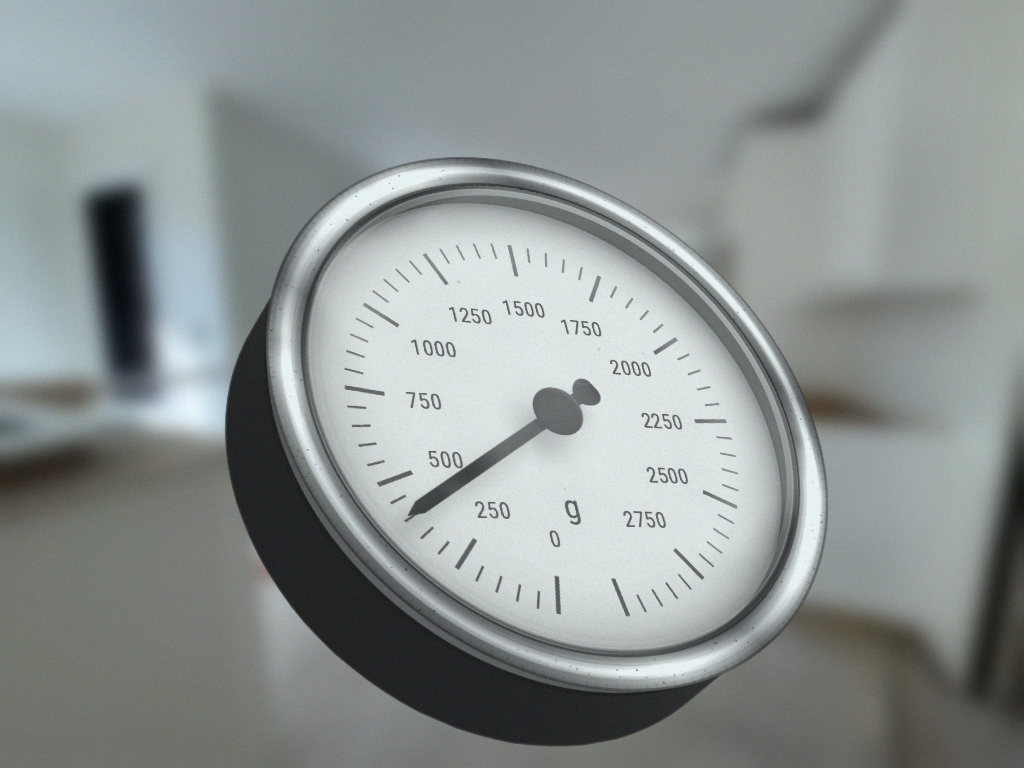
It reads **400** g
